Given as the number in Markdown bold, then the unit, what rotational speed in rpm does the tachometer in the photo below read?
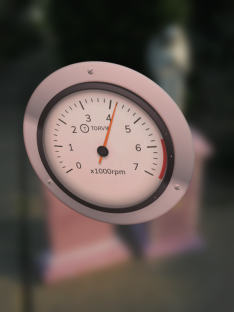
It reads **4200** rpm
